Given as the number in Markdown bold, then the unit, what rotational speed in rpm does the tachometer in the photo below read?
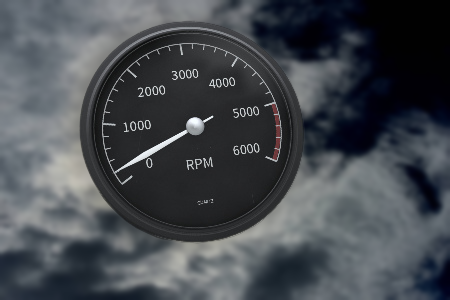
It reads **200** rpm
